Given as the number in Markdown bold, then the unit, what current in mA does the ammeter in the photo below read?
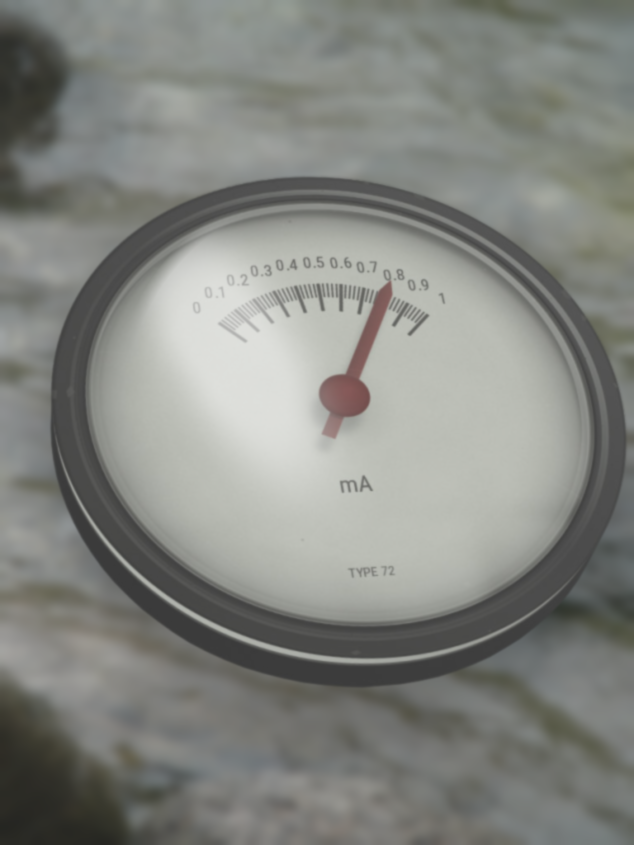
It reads **0.8** mA
